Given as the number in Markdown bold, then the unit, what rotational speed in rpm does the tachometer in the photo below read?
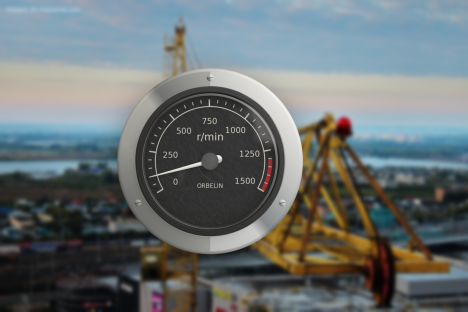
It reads **100** rpm
